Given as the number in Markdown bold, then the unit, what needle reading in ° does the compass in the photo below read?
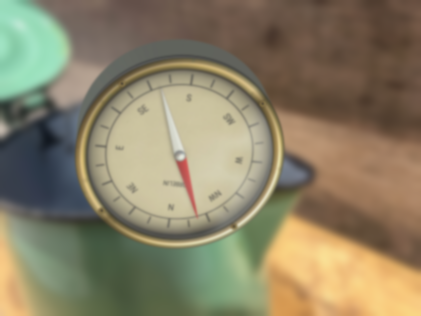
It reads **337.5** °
